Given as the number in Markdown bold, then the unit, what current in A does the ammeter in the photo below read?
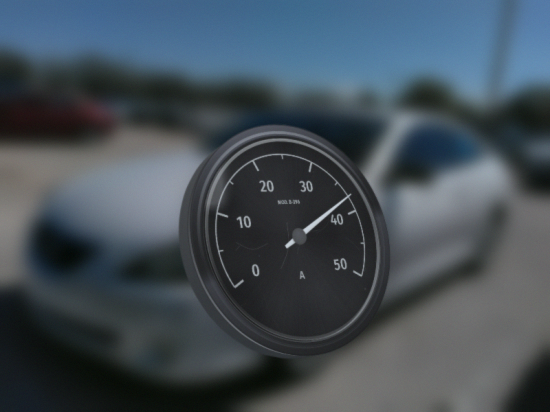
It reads **37.5** A
